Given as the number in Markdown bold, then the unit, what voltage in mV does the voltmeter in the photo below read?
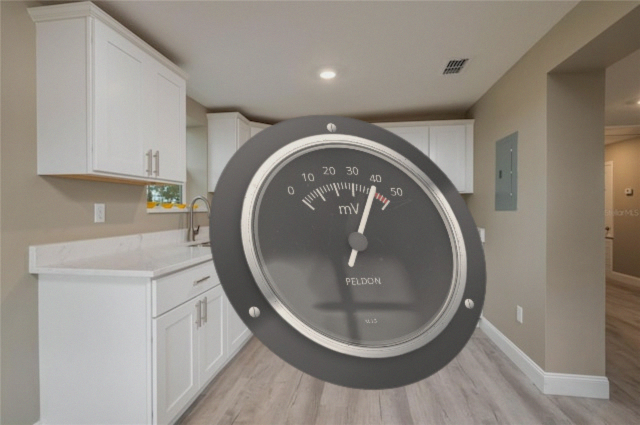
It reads **40** mV
